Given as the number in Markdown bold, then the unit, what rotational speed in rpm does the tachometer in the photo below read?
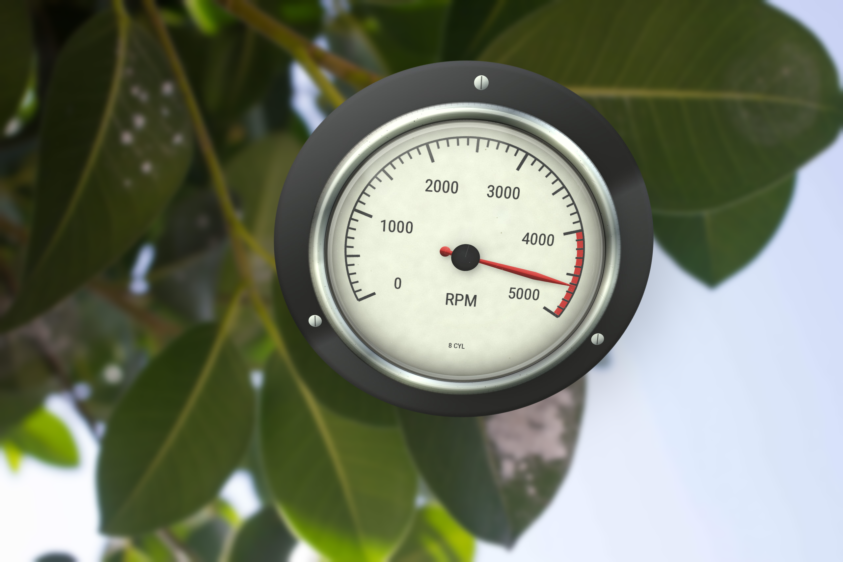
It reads **4600** rpm
